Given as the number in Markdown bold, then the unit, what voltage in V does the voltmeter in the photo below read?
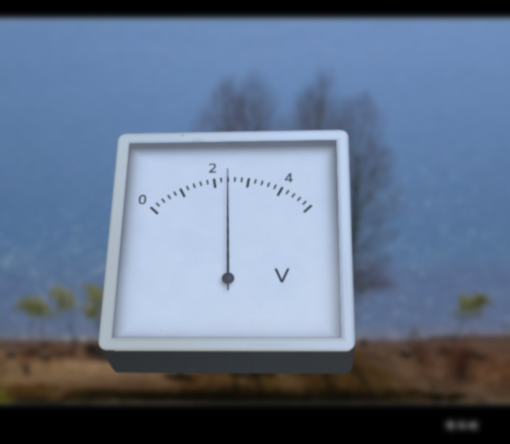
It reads **2.4** V
